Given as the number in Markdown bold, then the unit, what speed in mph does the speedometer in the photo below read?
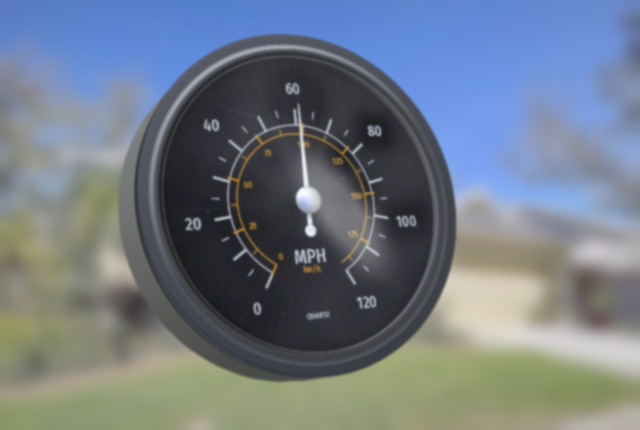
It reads **60** mph
